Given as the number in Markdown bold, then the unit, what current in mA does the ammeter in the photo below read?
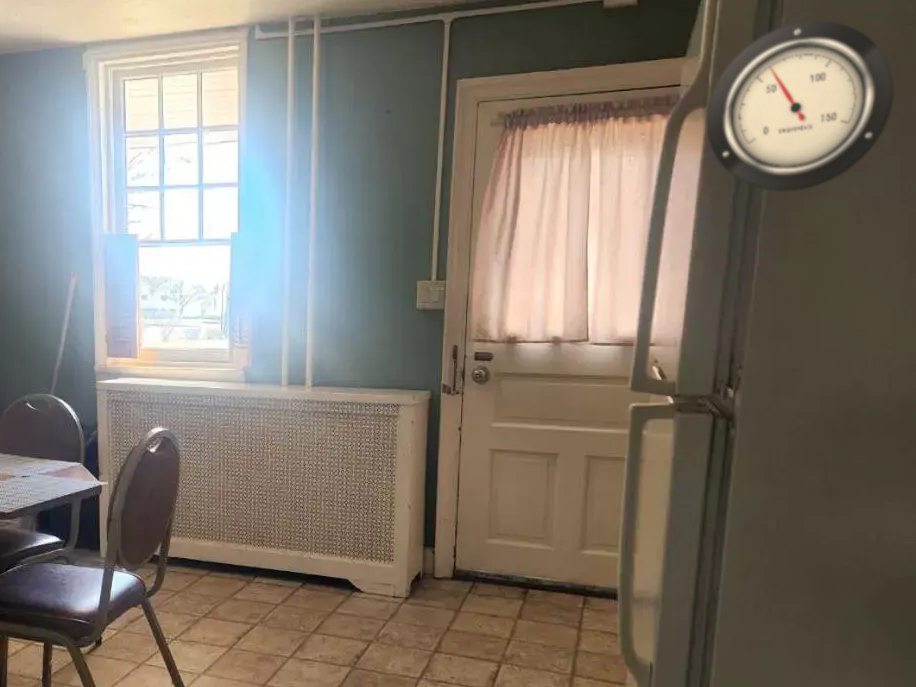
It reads **60** mA
